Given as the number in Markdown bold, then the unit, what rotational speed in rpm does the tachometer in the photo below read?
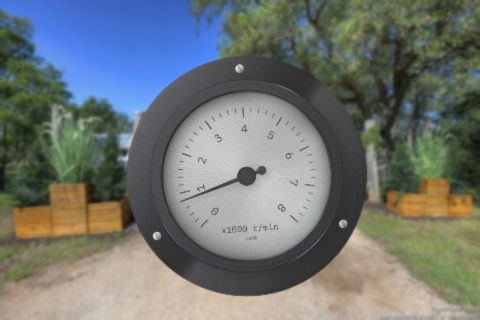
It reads **800** rpm
